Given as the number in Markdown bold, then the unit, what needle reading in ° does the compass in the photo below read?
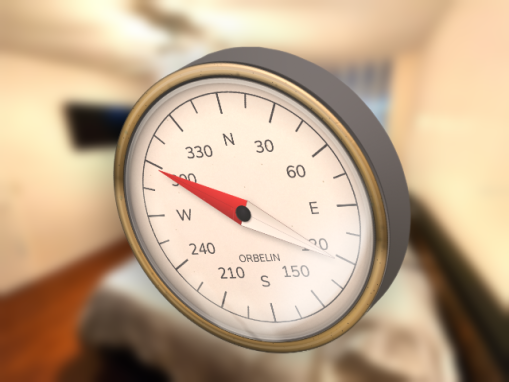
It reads **300** °
